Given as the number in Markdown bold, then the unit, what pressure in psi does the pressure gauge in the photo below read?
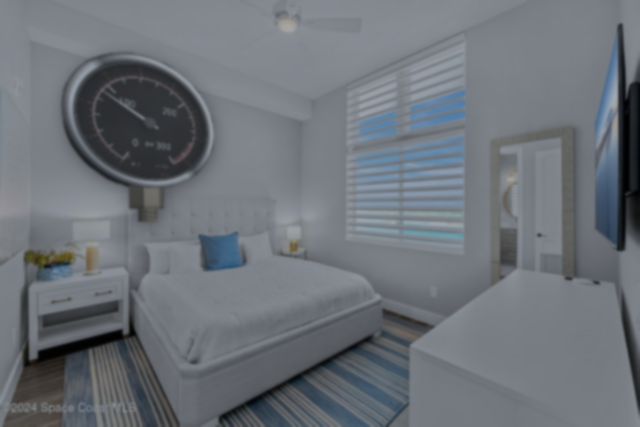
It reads **90** psi
